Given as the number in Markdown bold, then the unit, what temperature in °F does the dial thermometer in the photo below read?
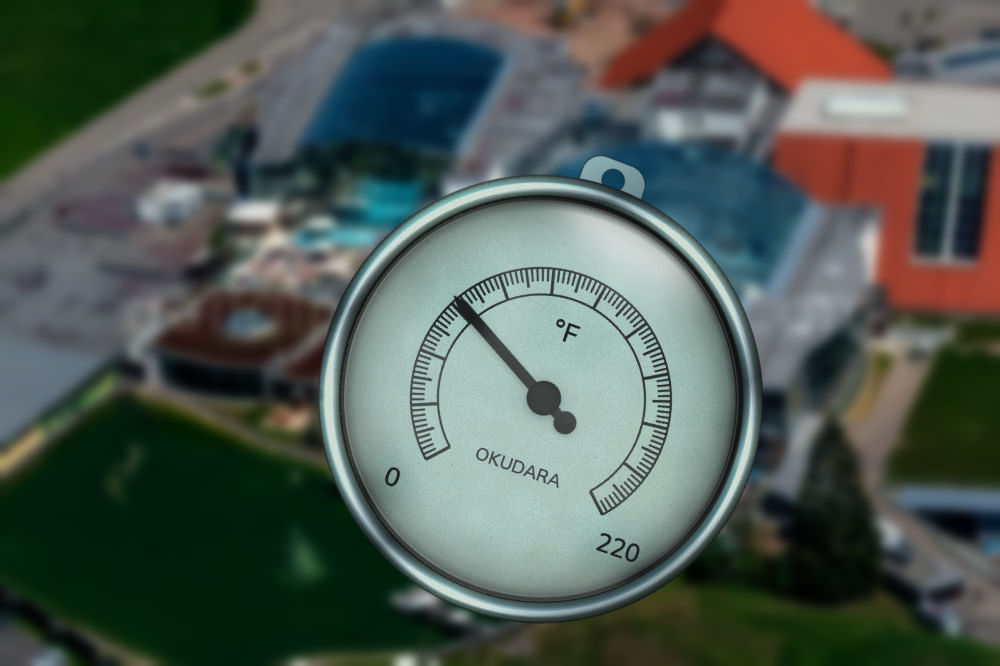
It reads **62** °F
